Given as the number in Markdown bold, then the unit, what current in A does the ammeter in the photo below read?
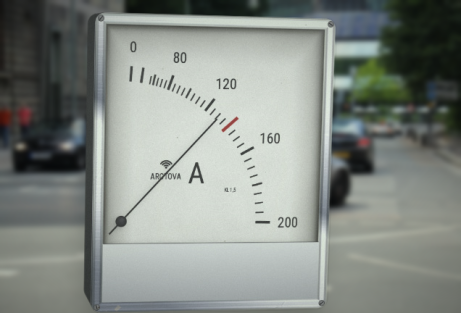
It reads **130** A
